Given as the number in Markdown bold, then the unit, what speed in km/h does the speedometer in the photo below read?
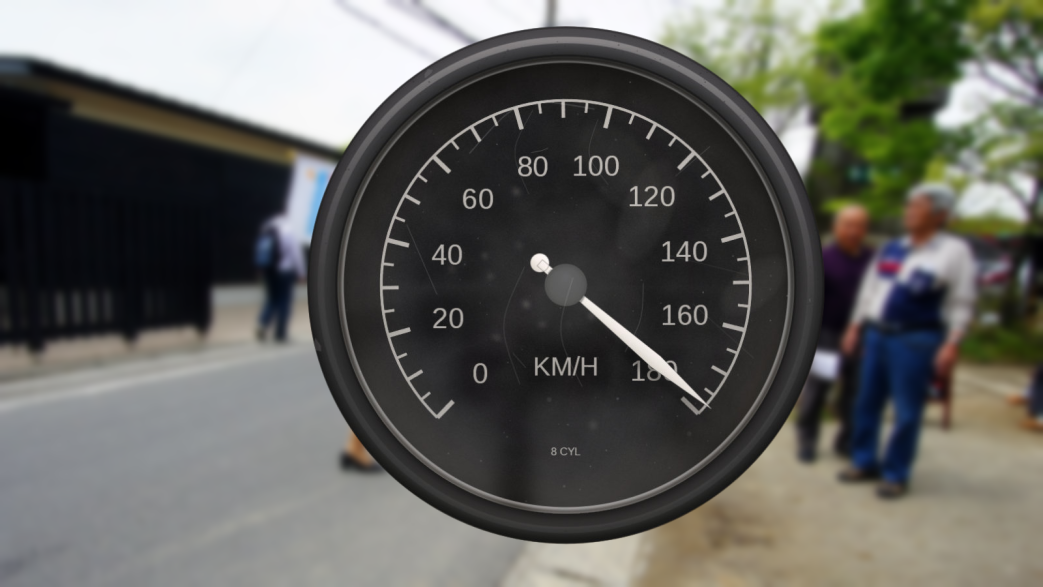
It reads **177.5** km/h
